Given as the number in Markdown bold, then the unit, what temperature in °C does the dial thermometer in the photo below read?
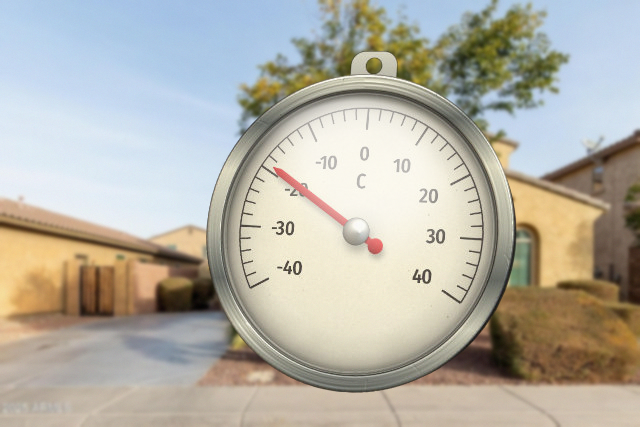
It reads **-19** °C
